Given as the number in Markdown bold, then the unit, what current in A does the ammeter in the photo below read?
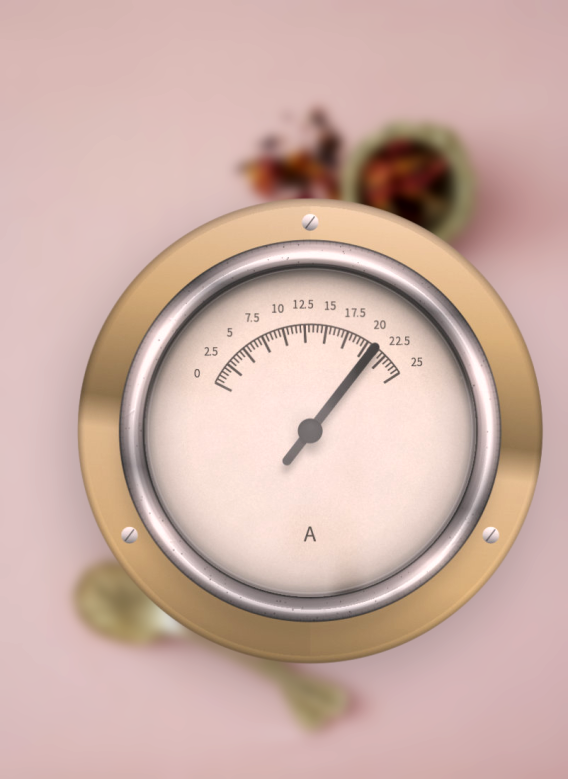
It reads **21** A
